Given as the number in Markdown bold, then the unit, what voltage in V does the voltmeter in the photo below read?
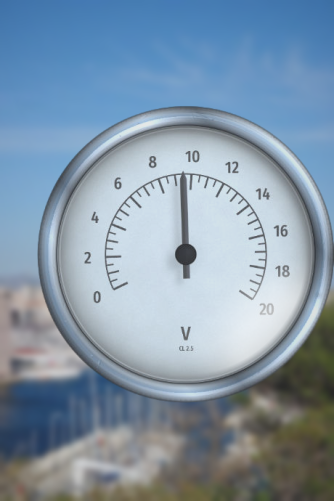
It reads **9.5** V
